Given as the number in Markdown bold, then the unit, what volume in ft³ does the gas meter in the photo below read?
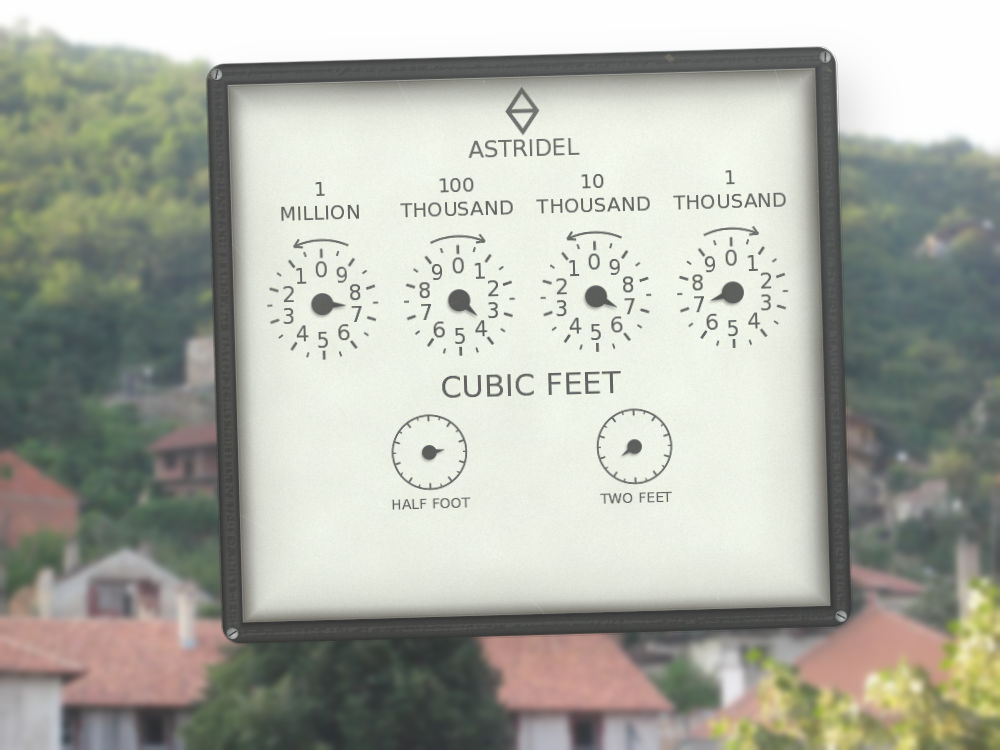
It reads **736700** ft³
